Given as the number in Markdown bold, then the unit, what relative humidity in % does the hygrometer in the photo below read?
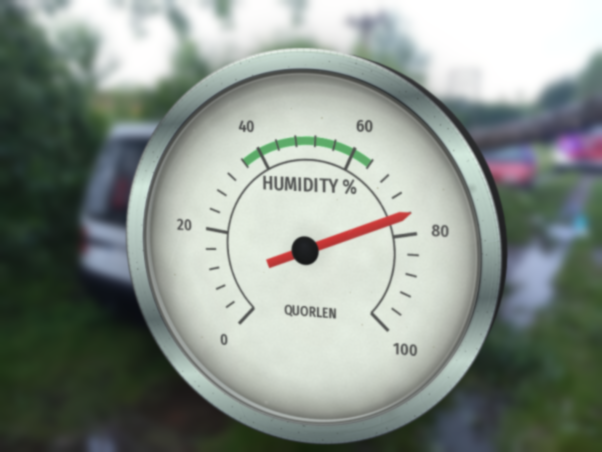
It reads **76** %
